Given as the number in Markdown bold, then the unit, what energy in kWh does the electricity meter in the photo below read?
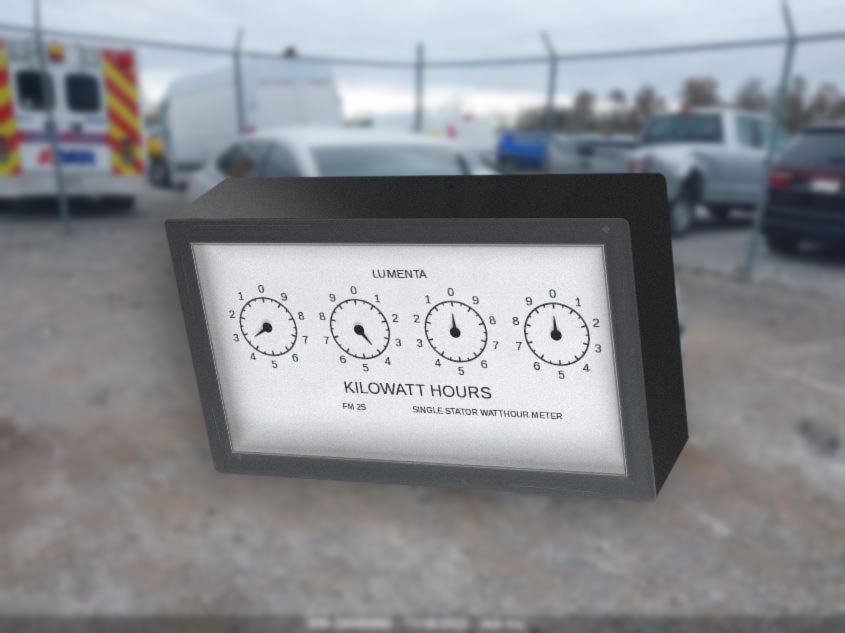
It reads **3400** kWh
